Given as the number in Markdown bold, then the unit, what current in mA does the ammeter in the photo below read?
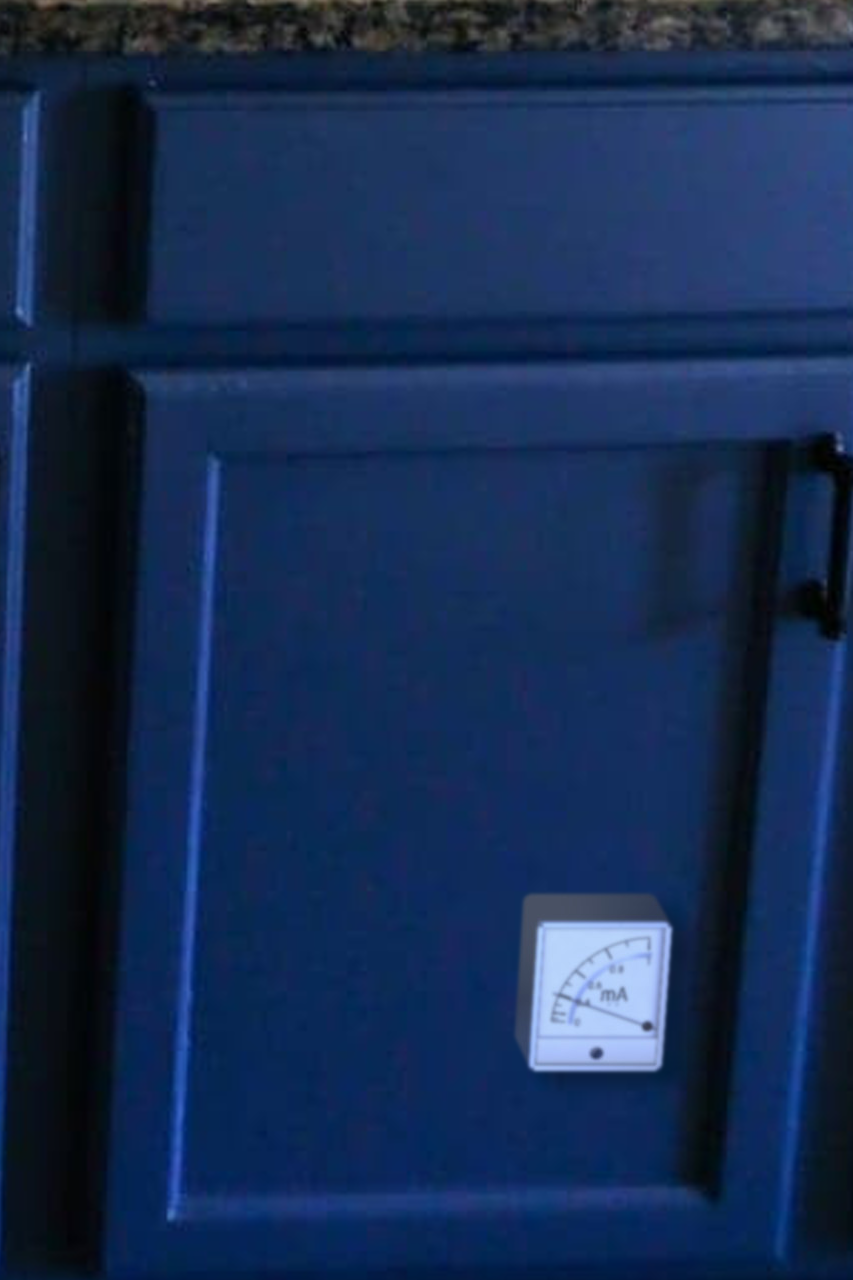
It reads **0.4** mA
